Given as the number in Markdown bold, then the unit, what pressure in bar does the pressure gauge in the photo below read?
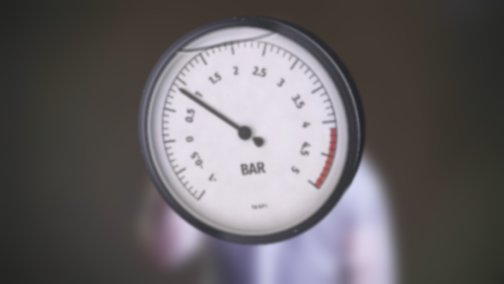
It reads **0.9** bar
